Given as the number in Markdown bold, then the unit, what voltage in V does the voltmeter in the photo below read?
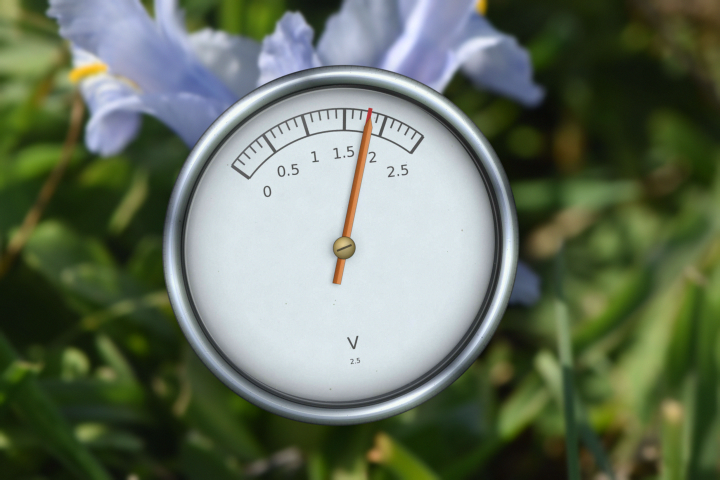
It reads **1.8** V
